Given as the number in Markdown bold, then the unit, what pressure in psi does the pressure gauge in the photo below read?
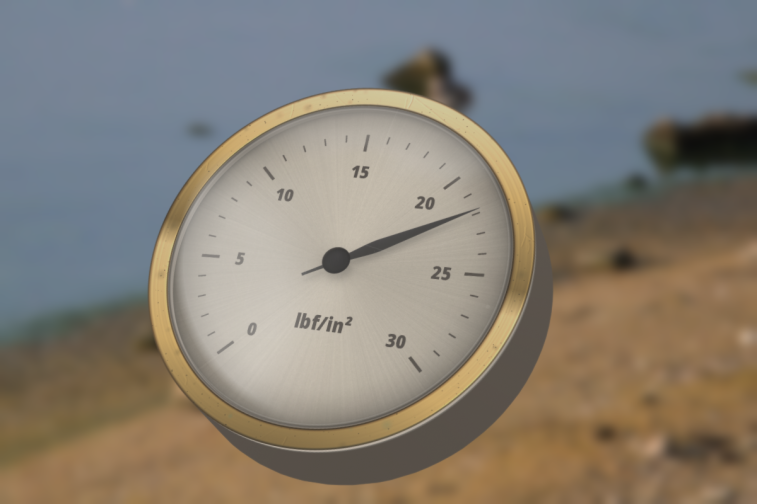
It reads **22** psi
